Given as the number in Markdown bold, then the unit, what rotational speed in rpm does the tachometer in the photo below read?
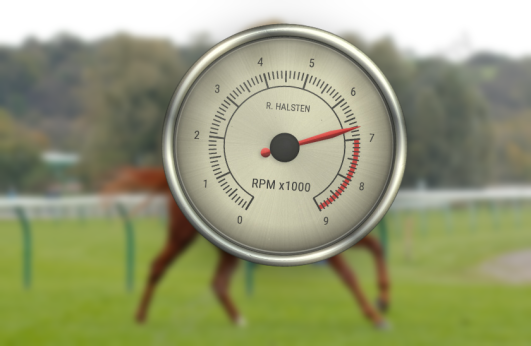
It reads **6700** rpm
